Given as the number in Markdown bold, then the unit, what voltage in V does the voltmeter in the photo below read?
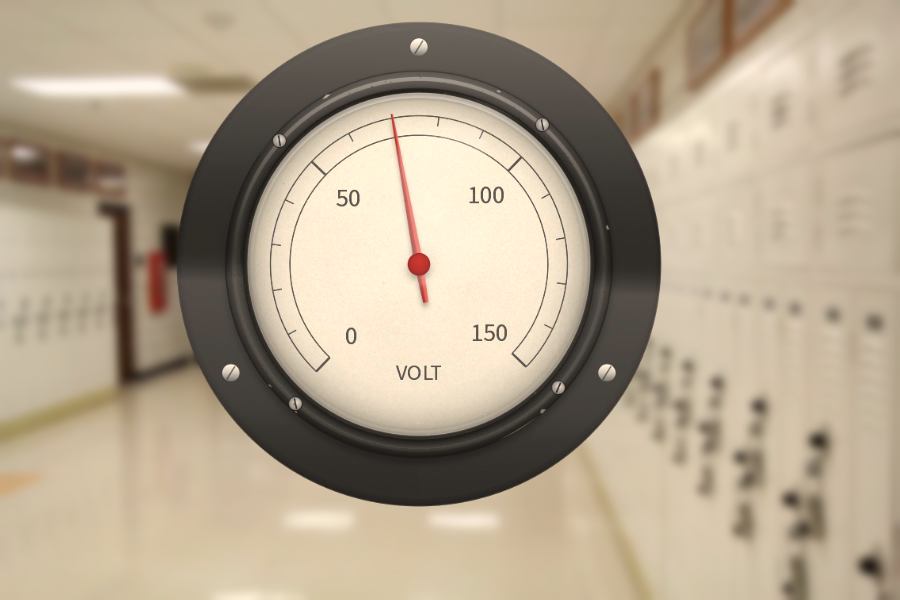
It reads **70** V
